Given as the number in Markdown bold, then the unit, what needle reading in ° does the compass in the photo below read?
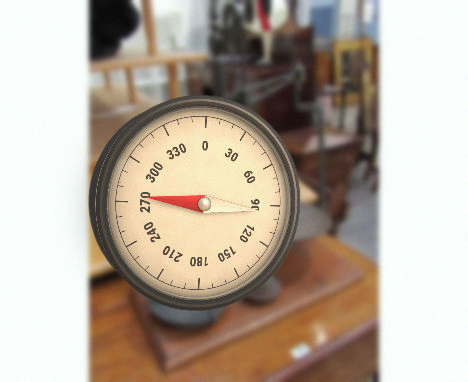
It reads **275** °
